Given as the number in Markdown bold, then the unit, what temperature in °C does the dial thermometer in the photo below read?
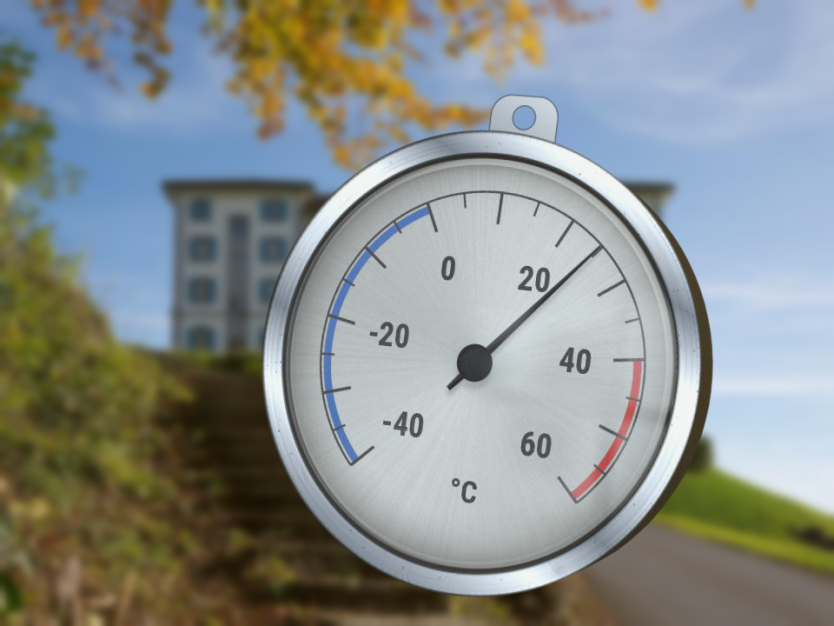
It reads **25** °C
